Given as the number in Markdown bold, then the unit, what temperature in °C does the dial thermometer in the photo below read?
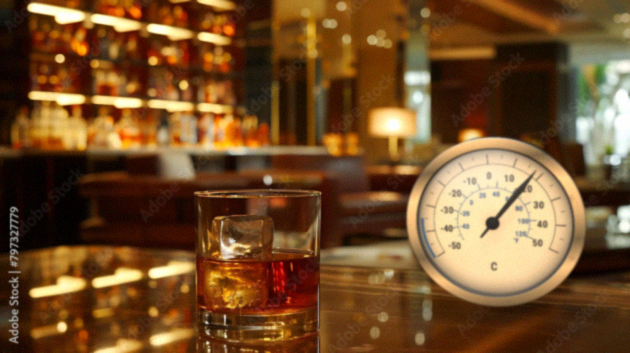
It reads **17.5** °C
